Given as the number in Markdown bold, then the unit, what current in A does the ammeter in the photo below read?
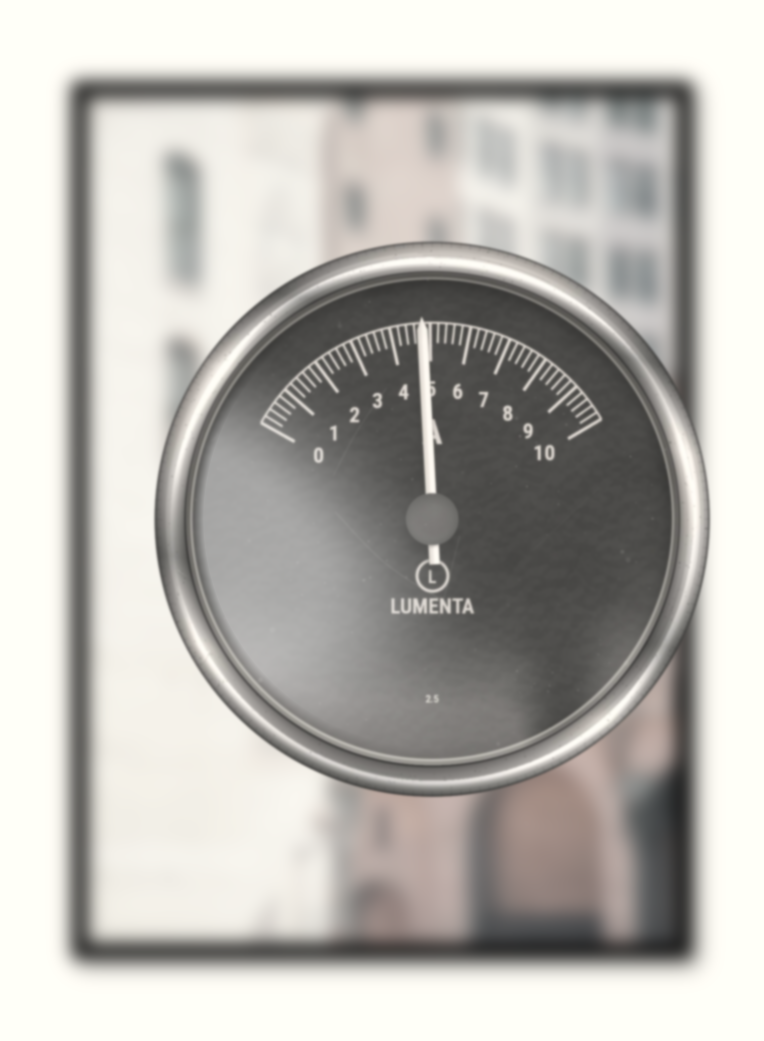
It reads **4.8** A
